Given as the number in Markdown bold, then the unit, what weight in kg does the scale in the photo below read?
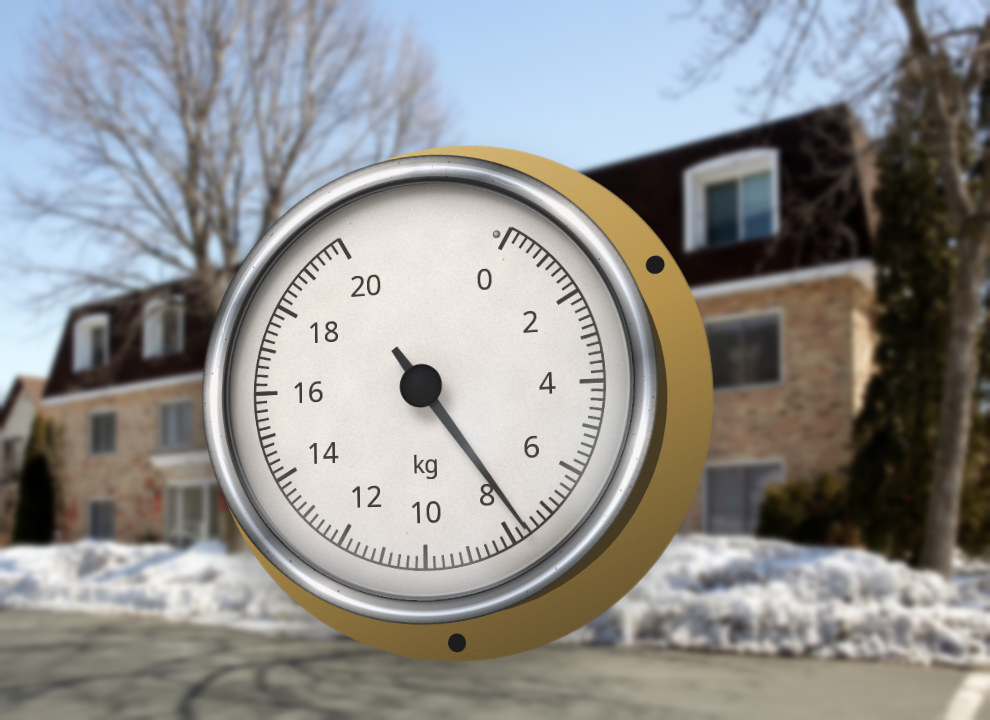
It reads **7.6** kg
